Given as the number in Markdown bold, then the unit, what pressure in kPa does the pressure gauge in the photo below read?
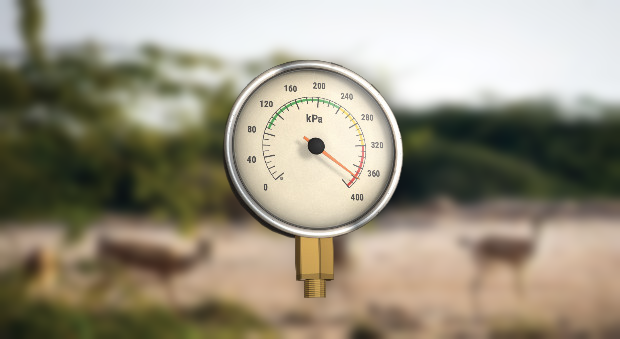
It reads **380** kPa
